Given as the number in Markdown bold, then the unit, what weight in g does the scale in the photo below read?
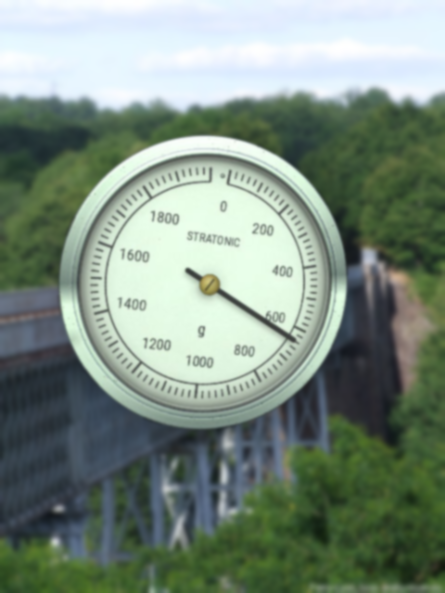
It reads **640** g
